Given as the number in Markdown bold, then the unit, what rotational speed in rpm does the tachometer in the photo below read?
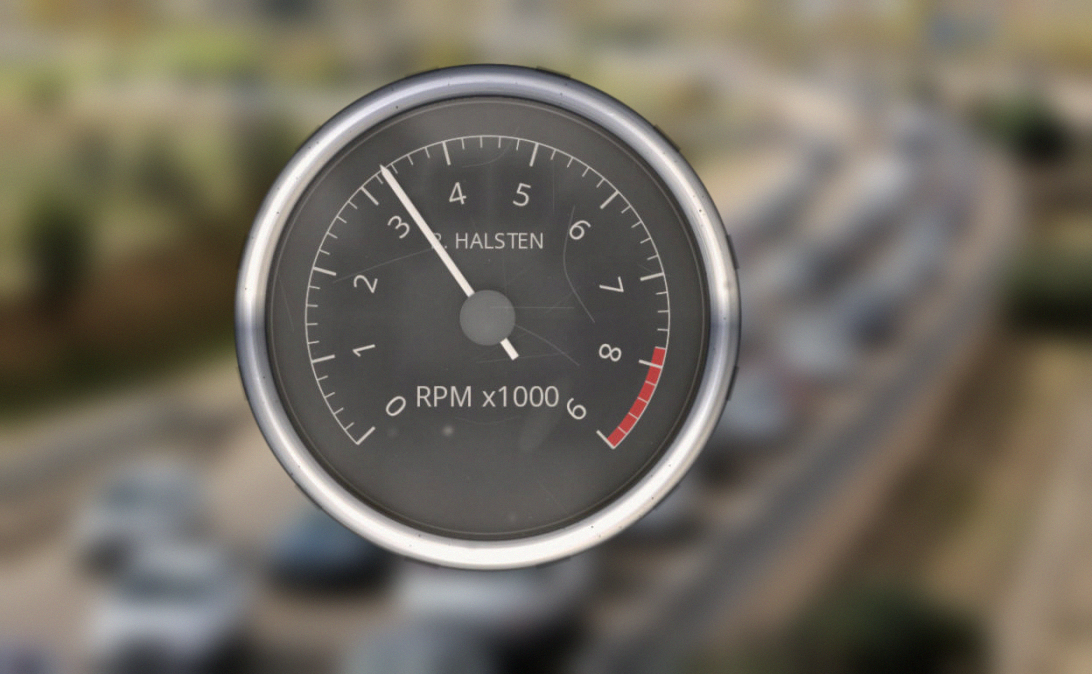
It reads **3300** rpm
